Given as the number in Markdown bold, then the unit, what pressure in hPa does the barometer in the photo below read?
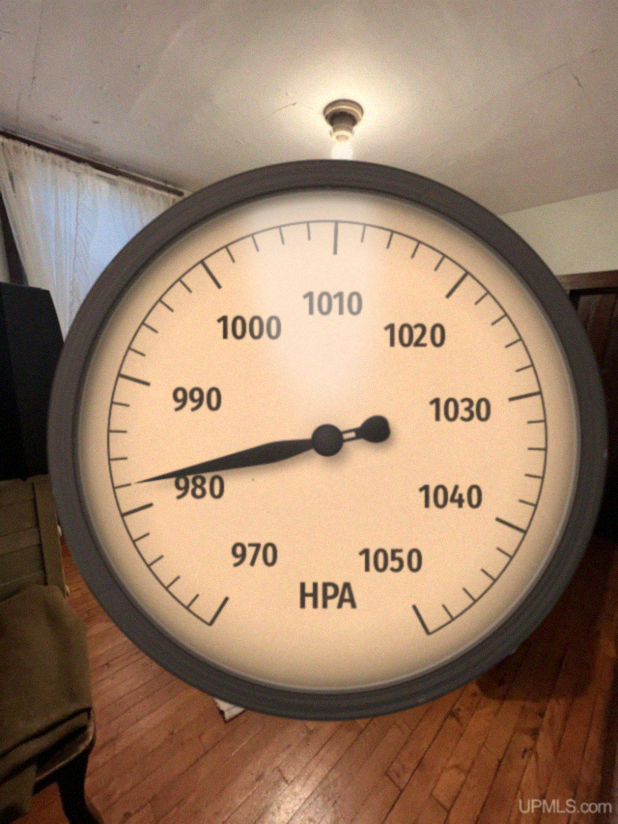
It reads **982** hPa
